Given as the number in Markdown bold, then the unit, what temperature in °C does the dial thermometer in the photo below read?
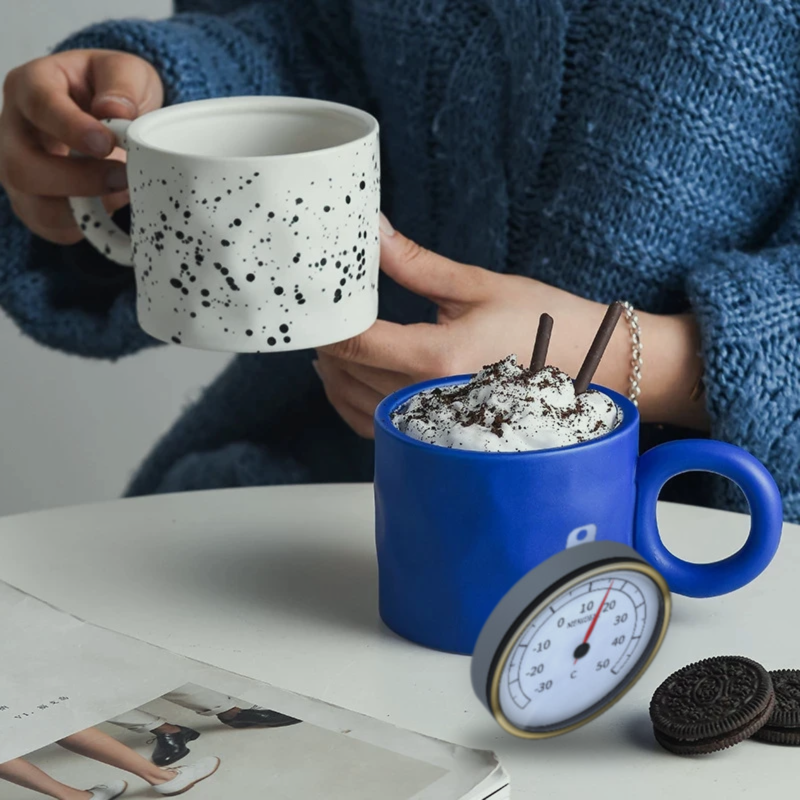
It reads **15** °C
